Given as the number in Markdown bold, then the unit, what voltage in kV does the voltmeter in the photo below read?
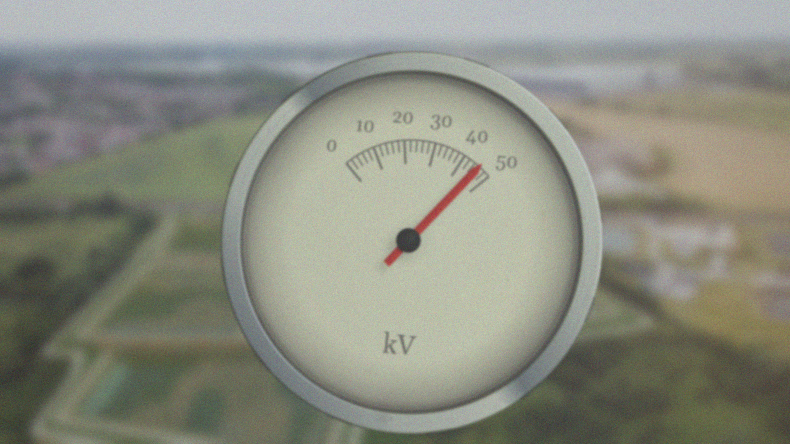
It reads **46** kV
